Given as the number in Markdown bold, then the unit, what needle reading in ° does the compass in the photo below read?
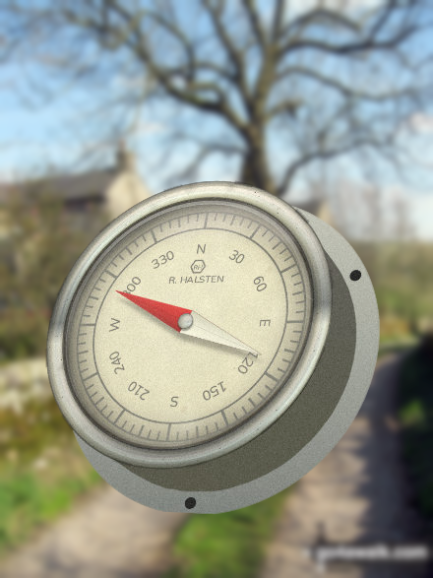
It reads **292.5** °
